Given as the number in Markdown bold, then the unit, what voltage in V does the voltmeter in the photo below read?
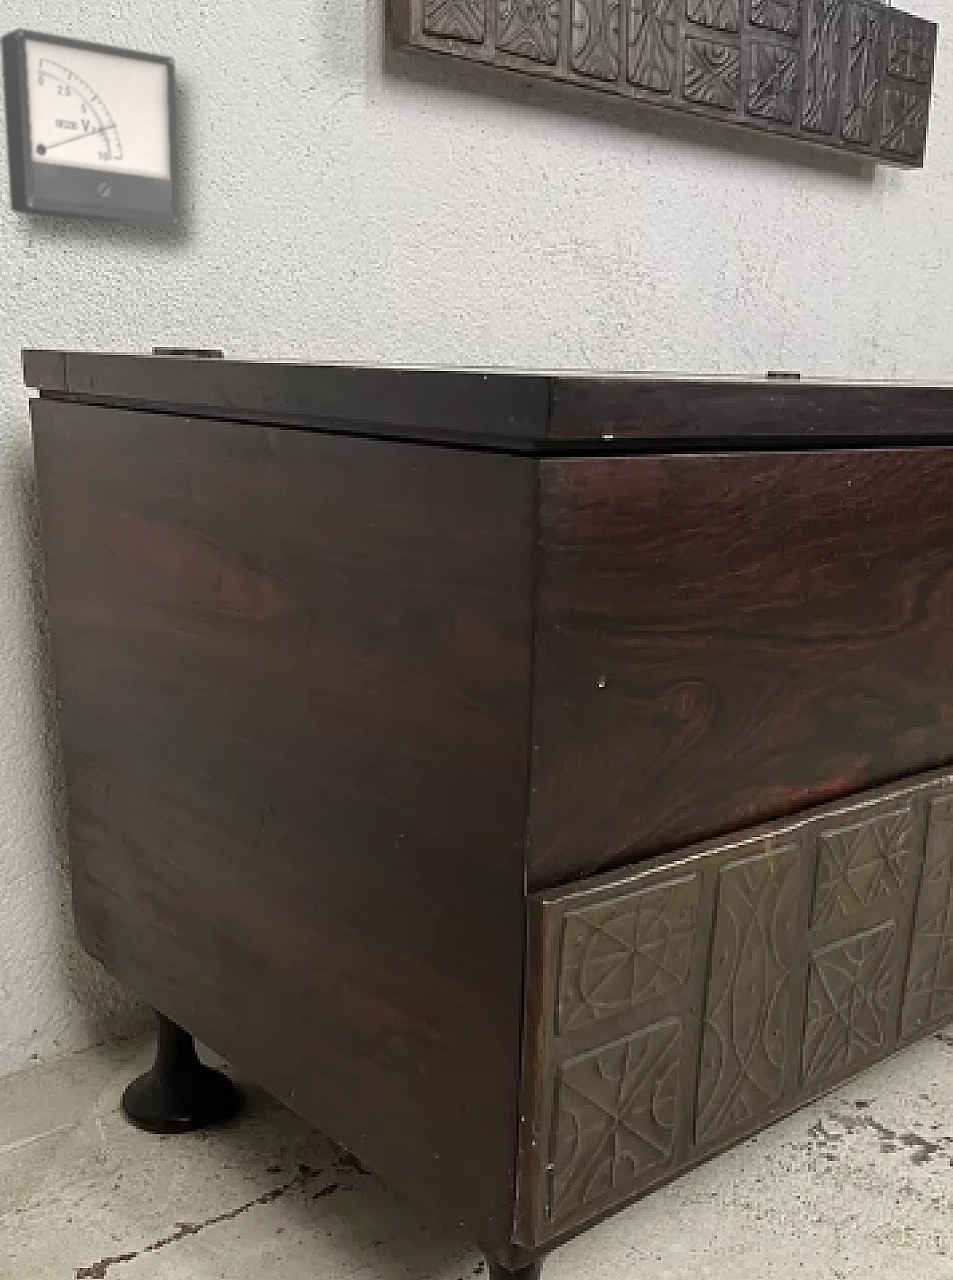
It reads **7.5** V
